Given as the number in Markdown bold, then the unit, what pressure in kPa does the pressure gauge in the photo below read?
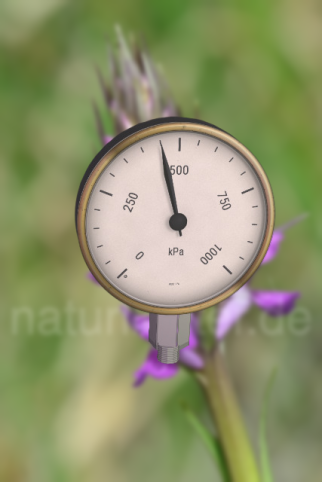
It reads **450** kPa
